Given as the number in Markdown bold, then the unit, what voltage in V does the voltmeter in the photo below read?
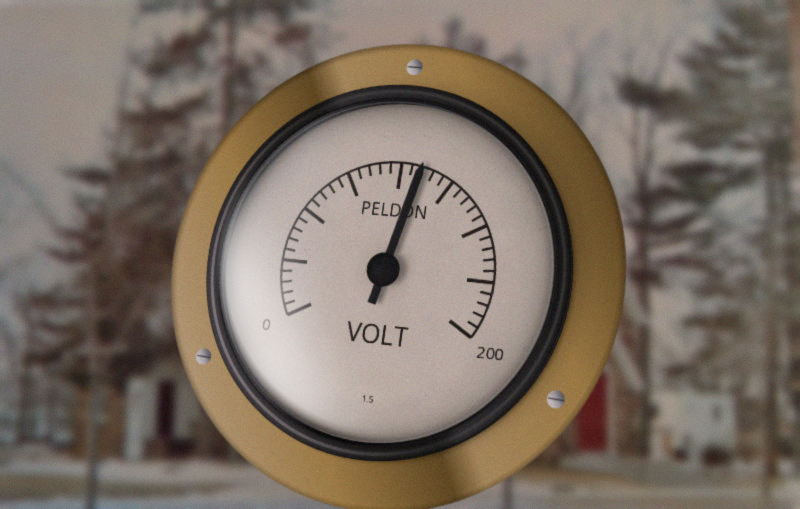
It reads **110** V
